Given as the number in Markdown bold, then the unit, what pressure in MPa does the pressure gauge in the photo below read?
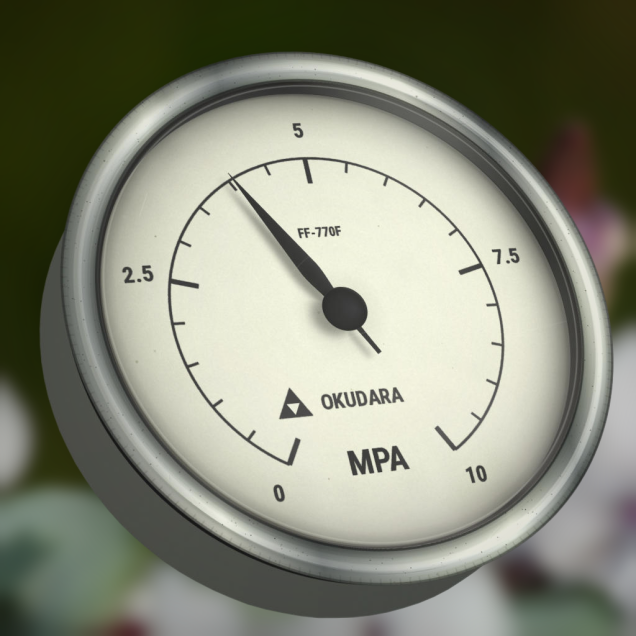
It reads **4** MPa
